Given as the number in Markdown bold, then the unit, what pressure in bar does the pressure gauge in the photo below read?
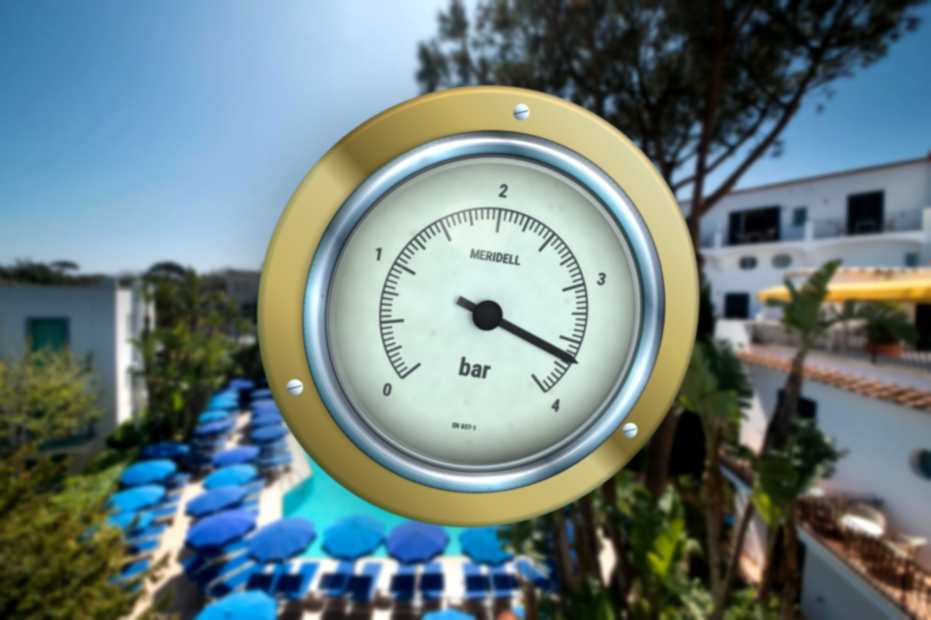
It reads **3.65** bar
